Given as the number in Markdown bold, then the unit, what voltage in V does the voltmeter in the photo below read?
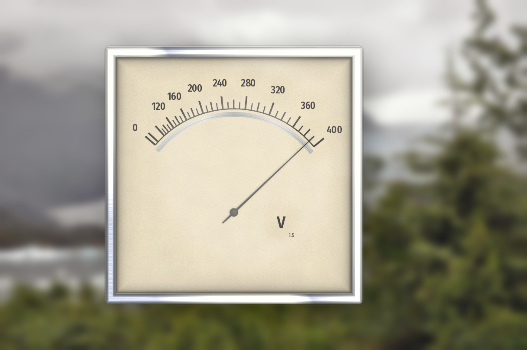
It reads **390** V
